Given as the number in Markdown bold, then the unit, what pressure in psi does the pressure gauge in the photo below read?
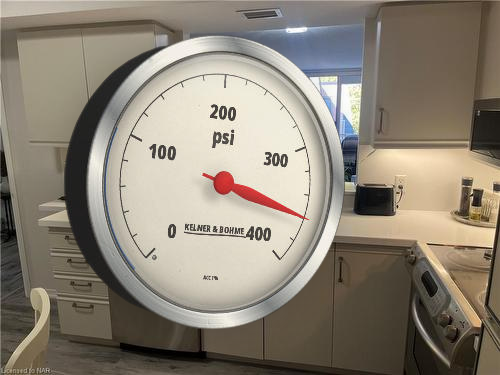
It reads **360** psi
